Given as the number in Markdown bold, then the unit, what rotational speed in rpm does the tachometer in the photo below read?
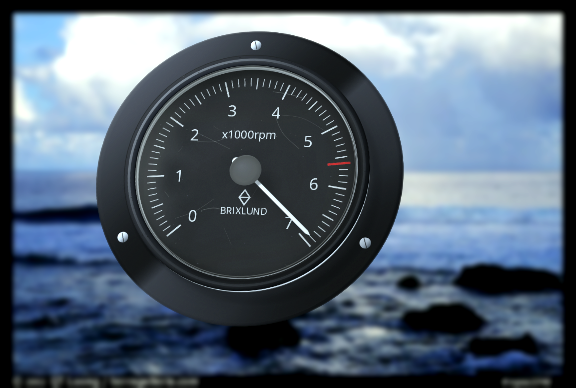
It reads **6900** rpm
